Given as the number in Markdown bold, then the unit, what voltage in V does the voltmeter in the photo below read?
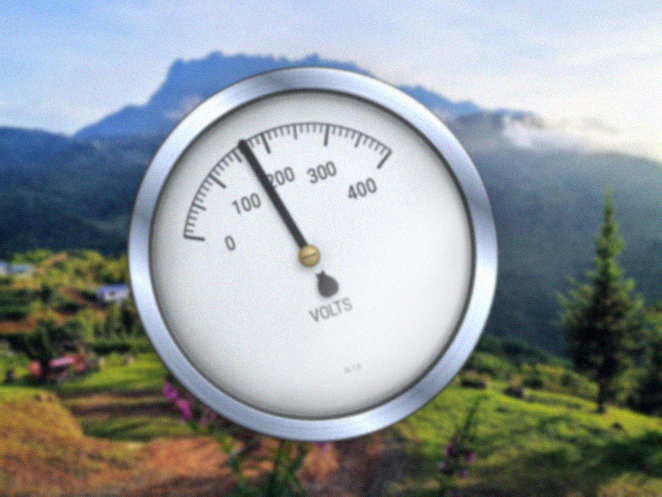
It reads **170** V
